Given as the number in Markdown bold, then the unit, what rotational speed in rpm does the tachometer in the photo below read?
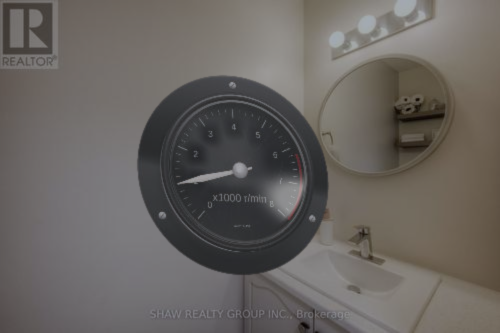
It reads **1000** rpm
